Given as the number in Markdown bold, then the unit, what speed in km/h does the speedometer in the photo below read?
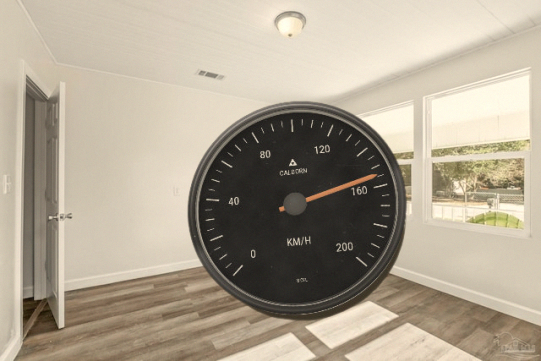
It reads **155** km/h
